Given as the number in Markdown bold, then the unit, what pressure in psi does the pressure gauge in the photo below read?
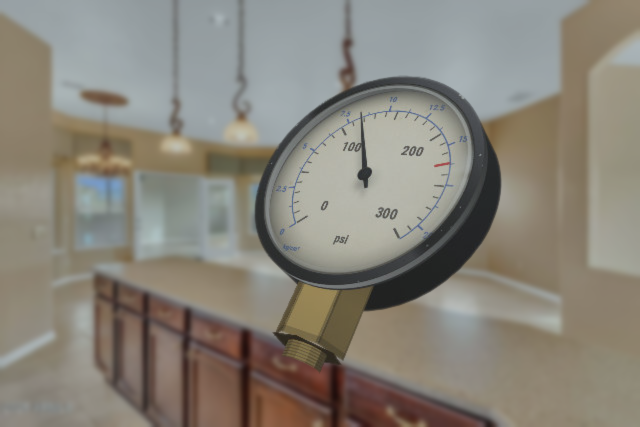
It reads **120** psi
